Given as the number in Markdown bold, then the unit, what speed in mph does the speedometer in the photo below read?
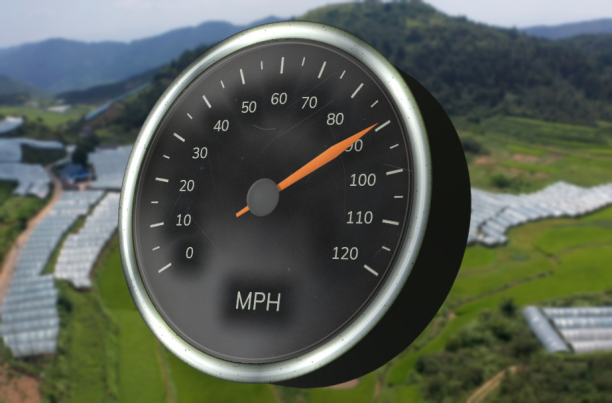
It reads **90** mph
